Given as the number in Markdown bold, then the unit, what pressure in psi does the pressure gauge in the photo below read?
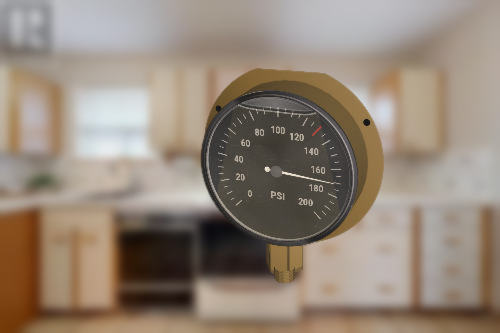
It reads **170** psi
